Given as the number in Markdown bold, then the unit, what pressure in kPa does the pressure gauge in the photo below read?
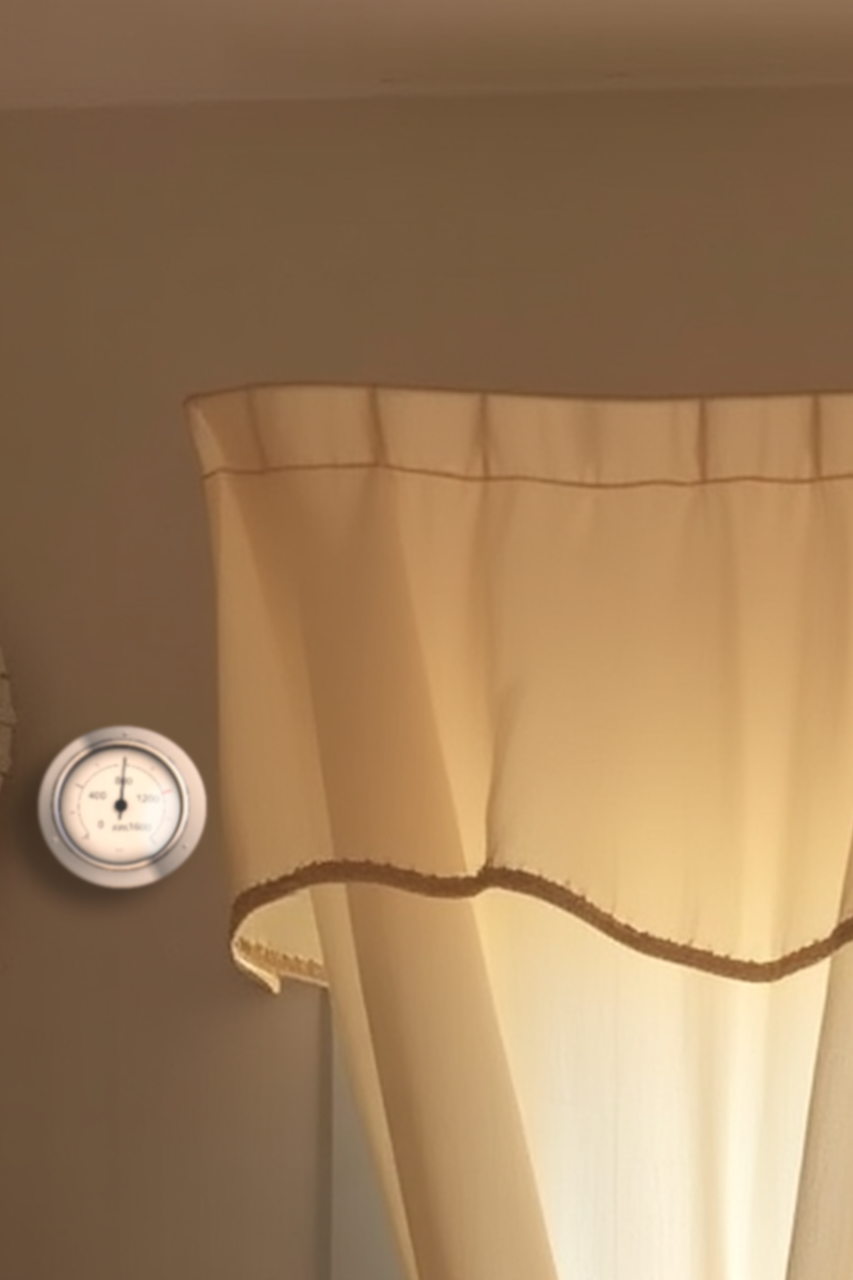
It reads **800** kPa
